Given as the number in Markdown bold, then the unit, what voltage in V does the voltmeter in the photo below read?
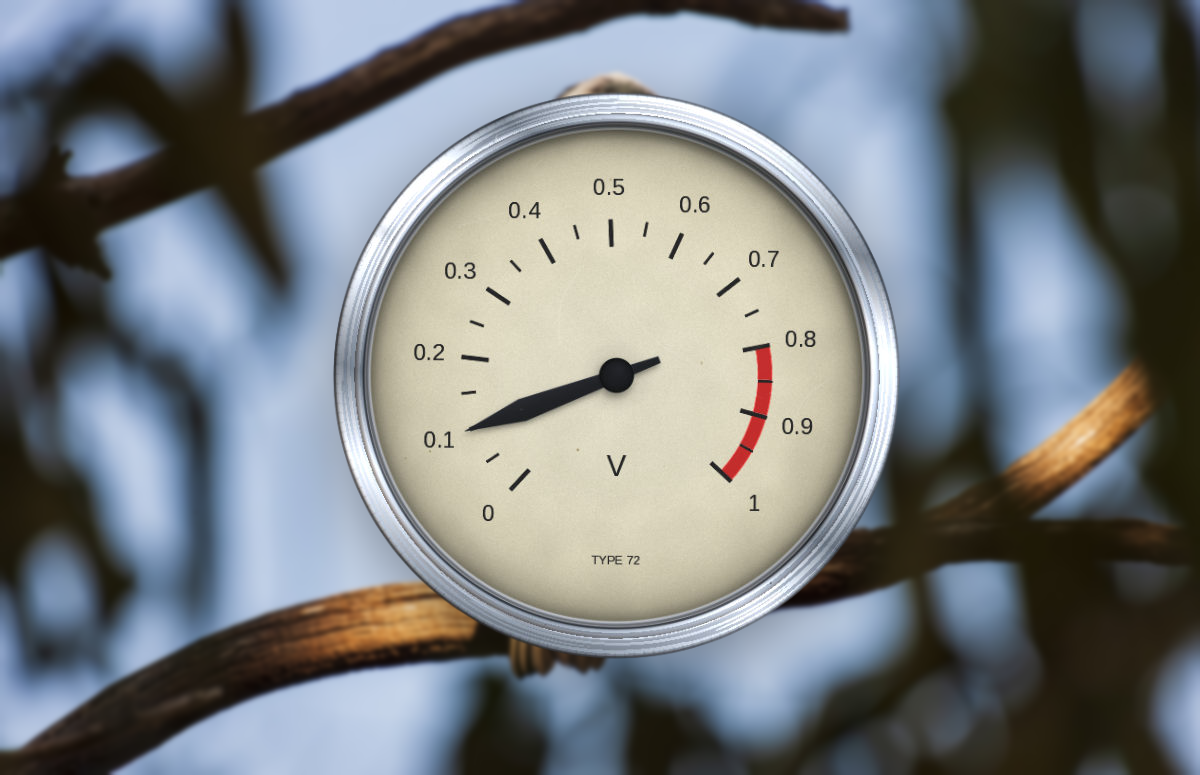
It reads **0.1** V
